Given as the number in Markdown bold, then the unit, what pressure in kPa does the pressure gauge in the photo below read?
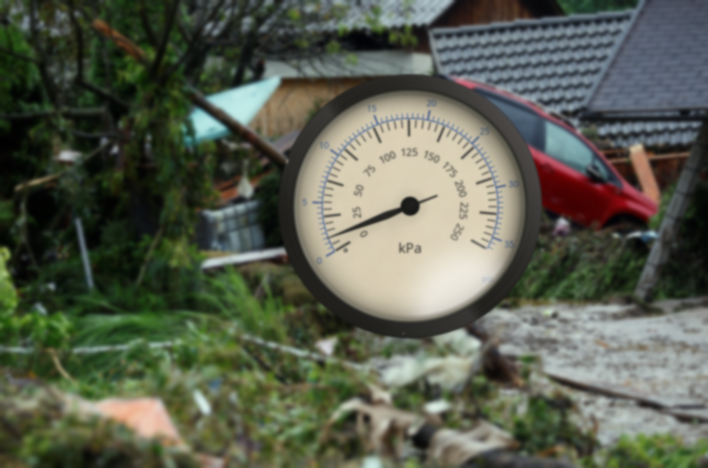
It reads **10** kPa
